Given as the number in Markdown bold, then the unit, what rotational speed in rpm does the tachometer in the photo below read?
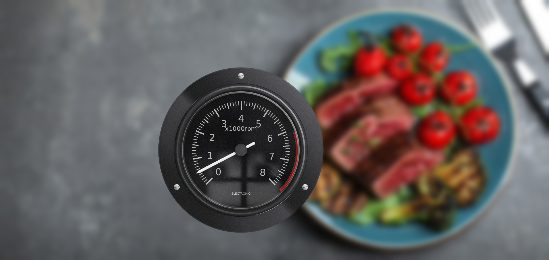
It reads **500** rpm
